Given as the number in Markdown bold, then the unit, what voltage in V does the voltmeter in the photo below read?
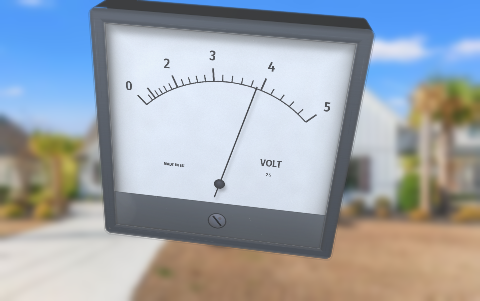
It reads **3.9** V
